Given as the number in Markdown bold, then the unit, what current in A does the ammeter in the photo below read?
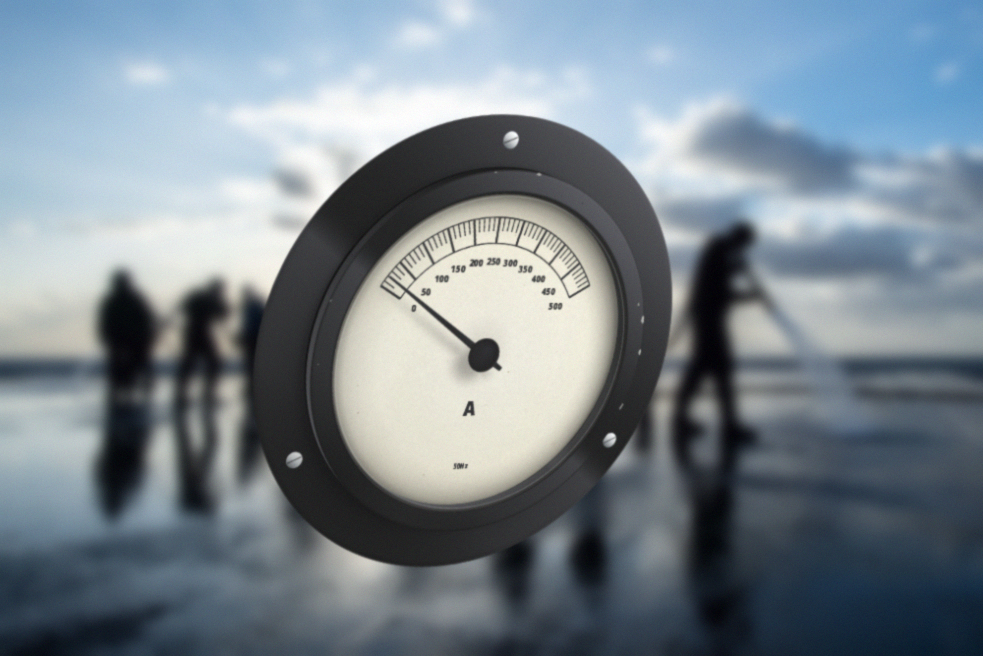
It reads **20** A
